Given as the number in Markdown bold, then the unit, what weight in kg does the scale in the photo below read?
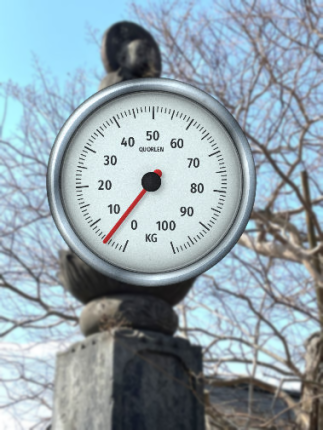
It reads **5** kg
